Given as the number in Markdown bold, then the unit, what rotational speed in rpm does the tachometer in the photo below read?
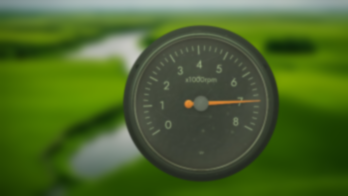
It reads **7000** rpm
